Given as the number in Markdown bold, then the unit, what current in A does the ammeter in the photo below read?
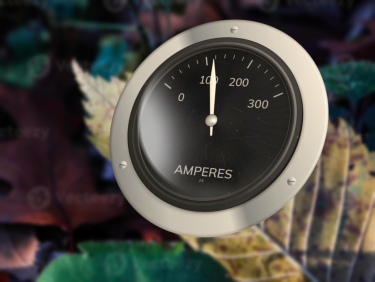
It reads **120** A
